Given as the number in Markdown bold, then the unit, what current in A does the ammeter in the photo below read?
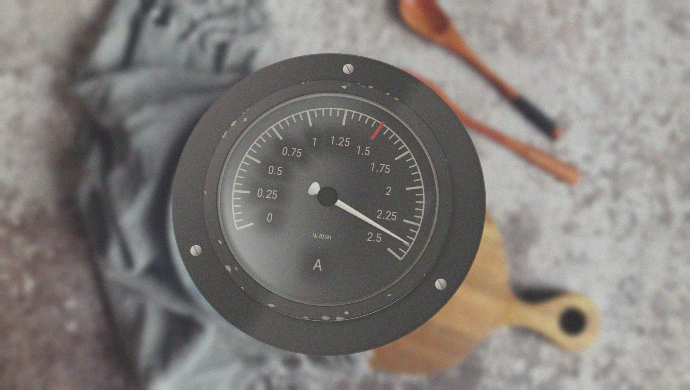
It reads **2.4** A
